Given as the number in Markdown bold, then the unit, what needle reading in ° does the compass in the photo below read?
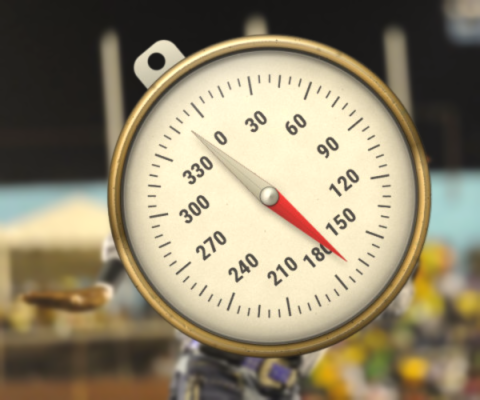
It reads **170** °
